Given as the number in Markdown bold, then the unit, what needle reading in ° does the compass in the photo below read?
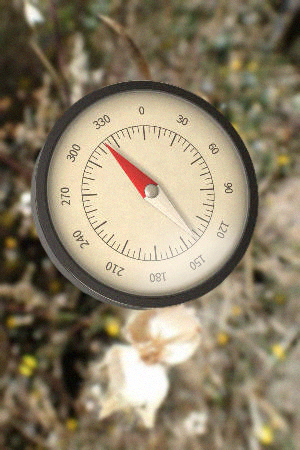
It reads **320** °
